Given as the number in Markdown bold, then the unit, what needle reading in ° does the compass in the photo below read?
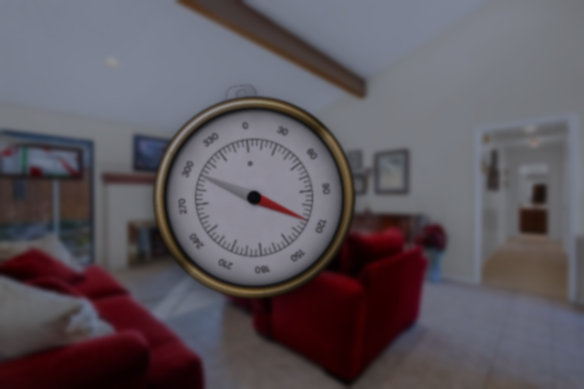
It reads **120** °
